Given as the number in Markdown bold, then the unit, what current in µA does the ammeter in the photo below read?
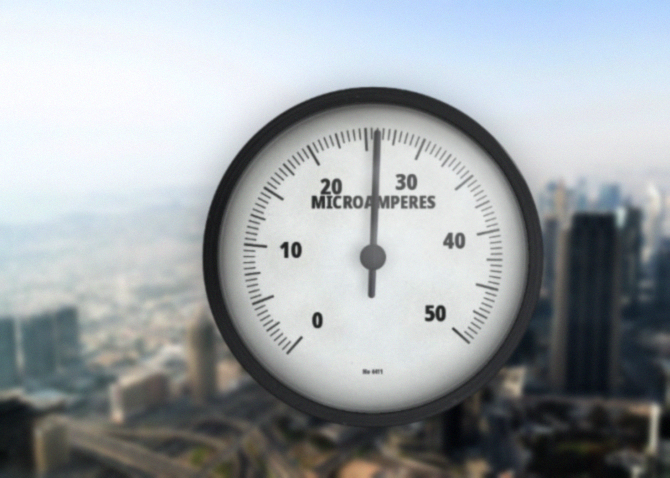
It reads **26** µA
